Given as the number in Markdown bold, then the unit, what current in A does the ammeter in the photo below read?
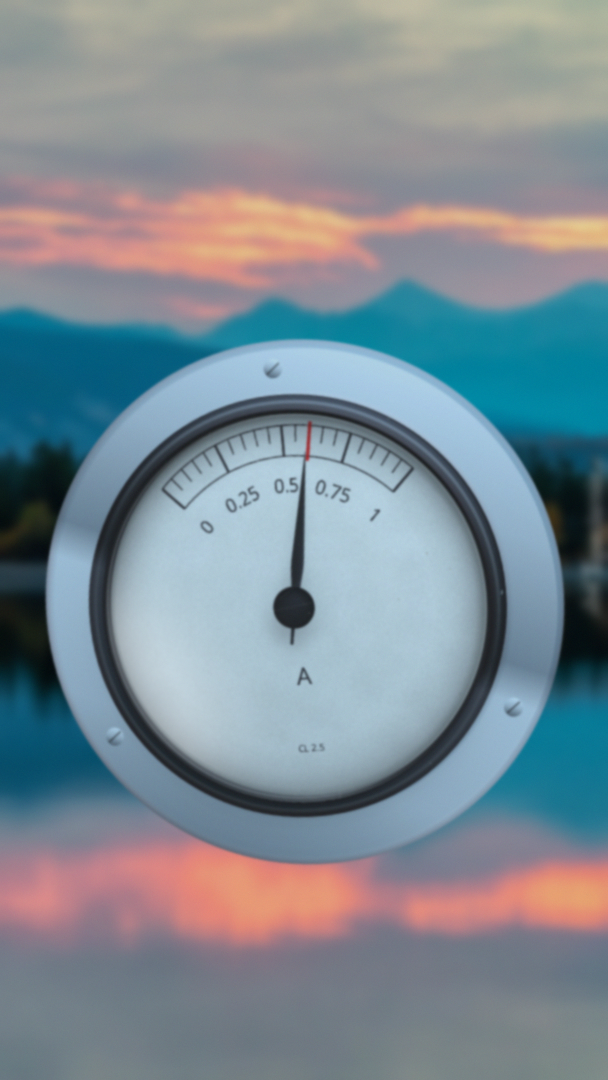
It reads **0.6** A
